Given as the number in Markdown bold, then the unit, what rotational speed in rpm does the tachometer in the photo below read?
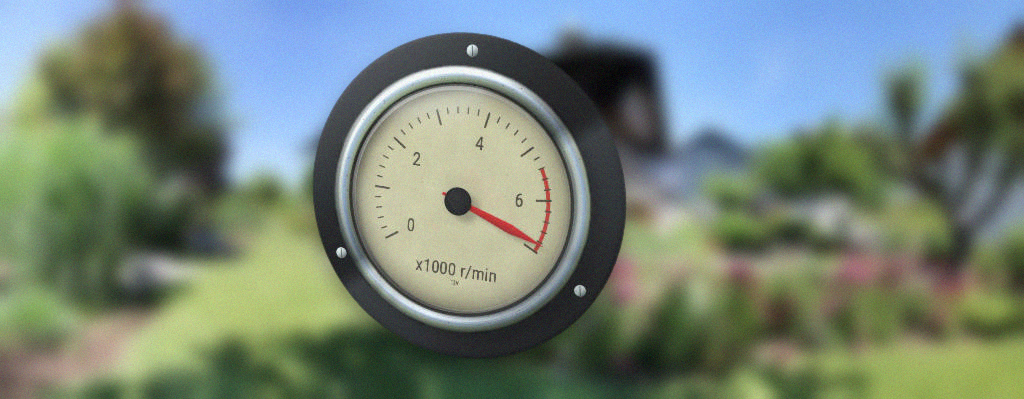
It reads **6800** rpm
